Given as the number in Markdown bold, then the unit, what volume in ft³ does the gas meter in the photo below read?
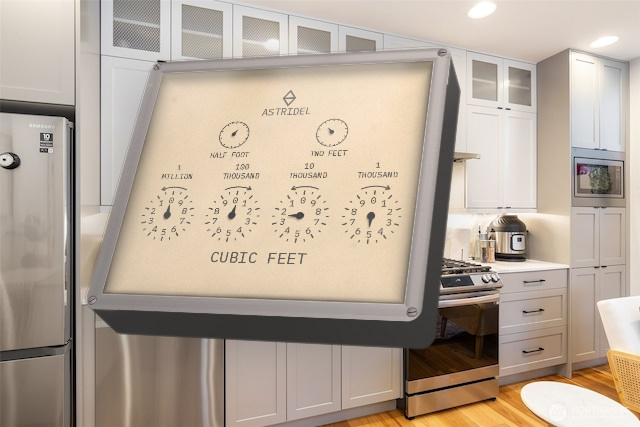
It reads **2500** ft³
